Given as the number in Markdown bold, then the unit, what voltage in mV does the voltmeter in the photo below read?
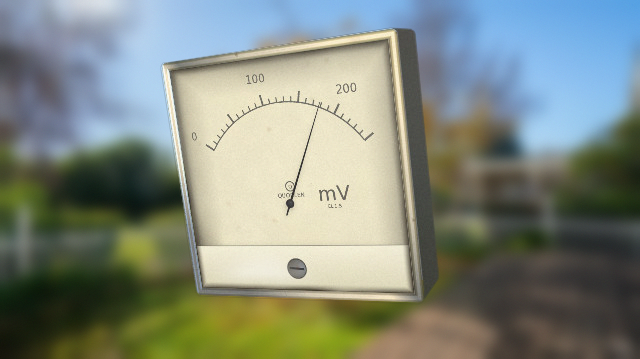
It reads **180** mV
